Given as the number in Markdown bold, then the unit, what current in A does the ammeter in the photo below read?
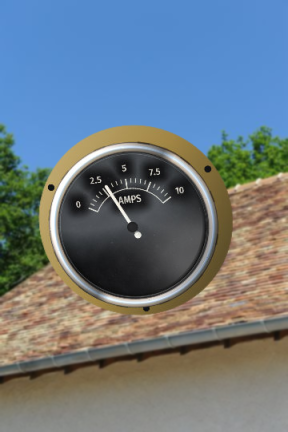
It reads **3** A
